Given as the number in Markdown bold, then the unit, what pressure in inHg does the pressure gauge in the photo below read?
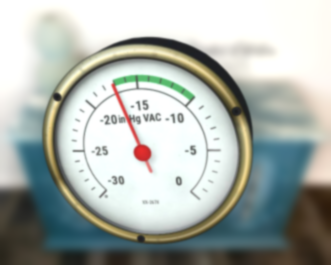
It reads **-17** inHg
